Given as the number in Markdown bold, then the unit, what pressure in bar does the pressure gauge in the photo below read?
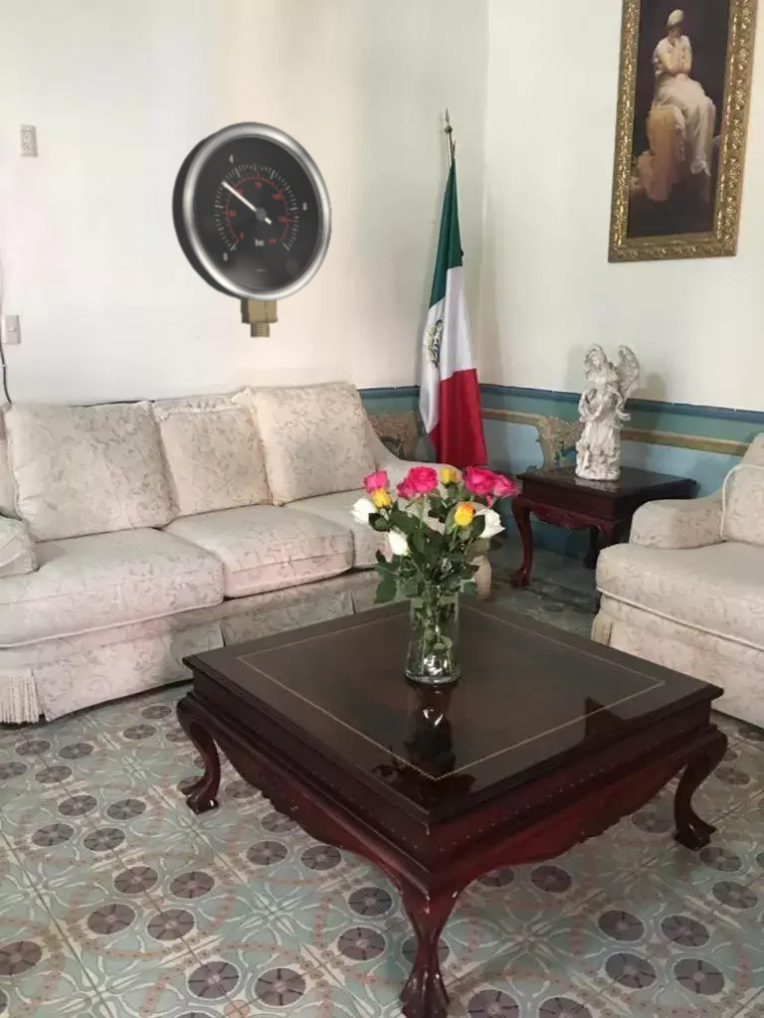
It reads **3** bar
